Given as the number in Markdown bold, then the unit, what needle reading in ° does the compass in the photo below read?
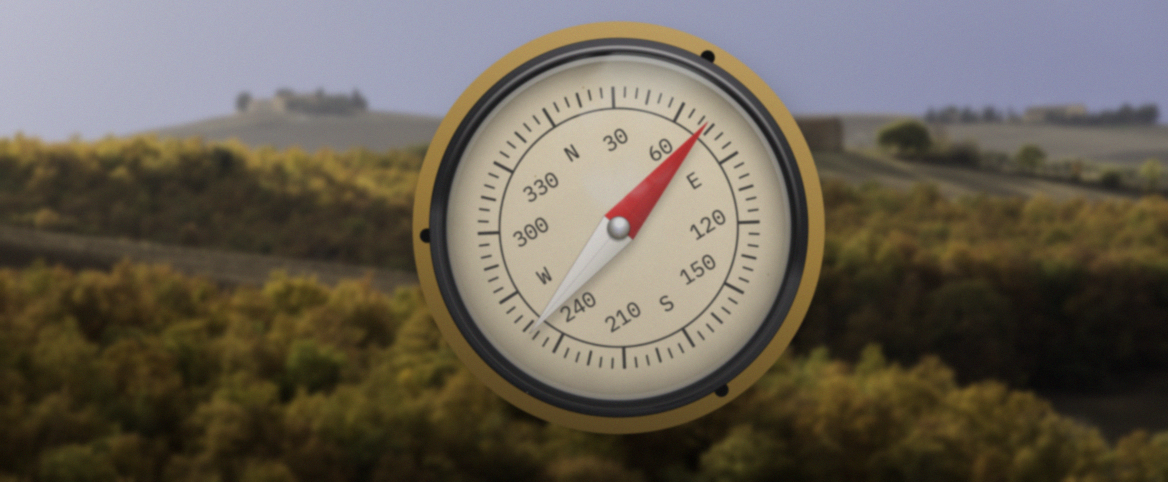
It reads **72.5** °
